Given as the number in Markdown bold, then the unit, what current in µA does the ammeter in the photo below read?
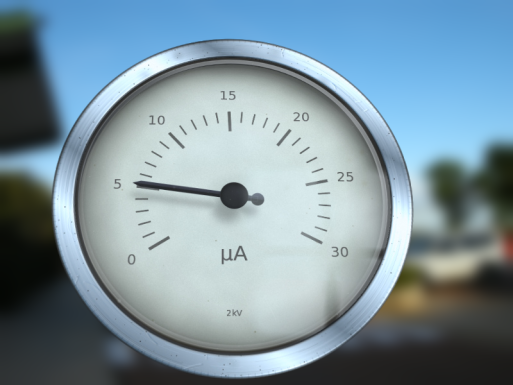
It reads **5** µA
